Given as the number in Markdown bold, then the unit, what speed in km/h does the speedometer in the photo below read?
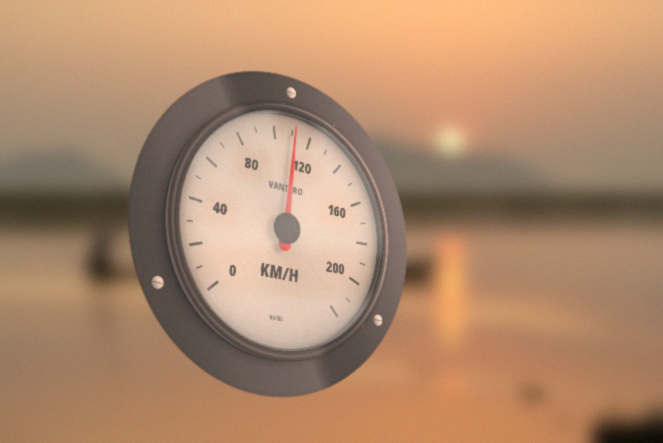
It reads **110** km/h
